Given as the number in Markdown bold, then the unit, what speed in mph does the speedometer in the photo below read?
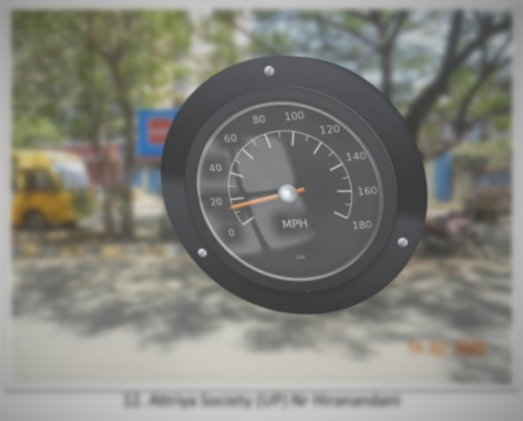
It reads **15** mph
